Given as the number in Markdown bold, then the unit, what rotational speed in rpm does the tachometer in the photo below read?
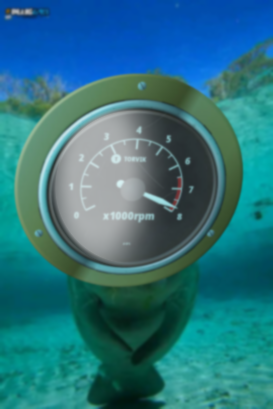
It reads **7750** rpm
